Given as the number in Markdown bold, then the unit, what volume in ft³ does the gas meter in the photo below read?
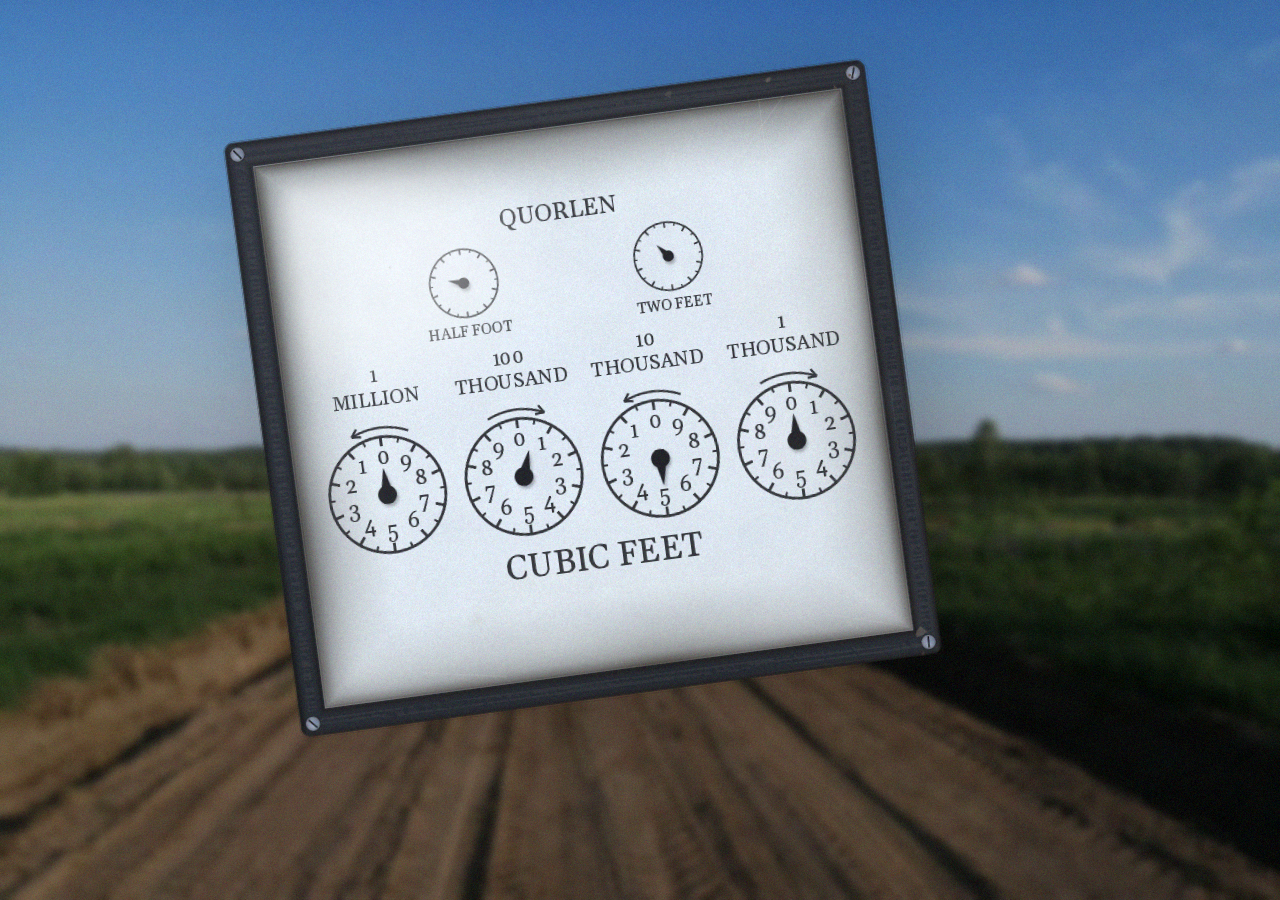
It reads **5000** ft³
